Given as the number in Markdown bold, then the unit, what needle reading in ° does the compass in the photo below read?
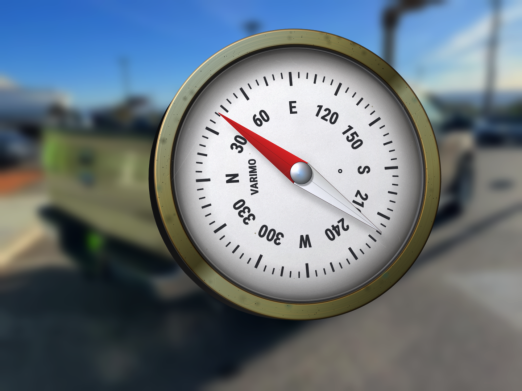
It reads **40** °
